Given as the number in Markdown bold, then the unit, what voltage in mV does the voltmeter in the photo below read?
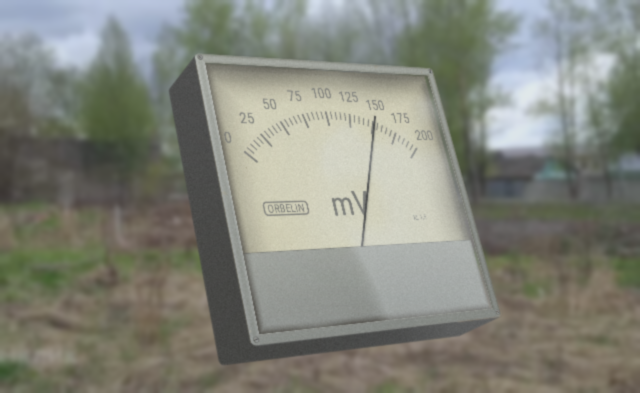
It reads **150** mV
